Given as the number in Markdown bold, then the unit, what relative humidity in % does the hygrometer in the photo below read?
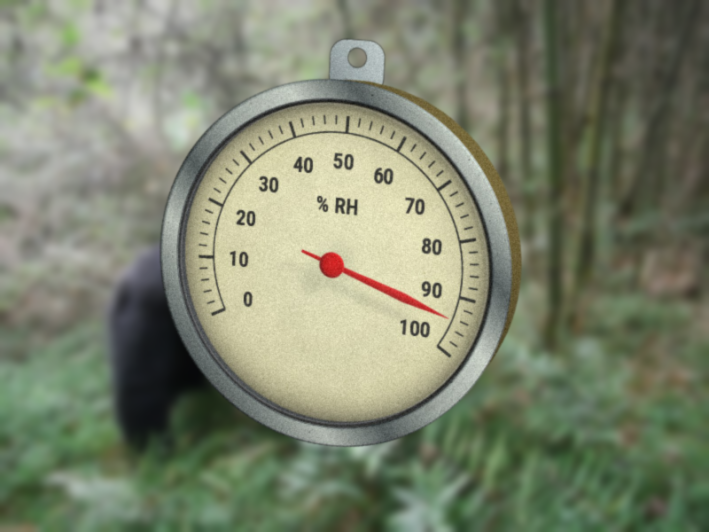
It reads **94** %
